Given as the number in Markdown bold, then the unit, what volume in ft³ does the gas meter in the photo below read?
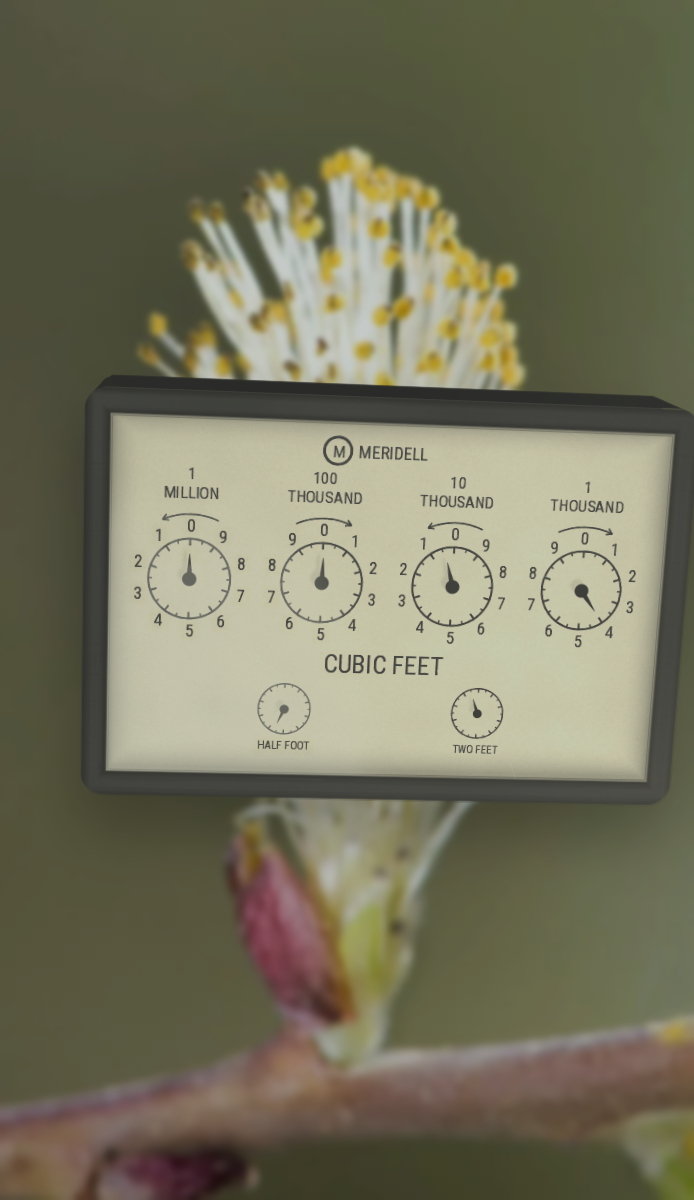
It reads **400** ft³
